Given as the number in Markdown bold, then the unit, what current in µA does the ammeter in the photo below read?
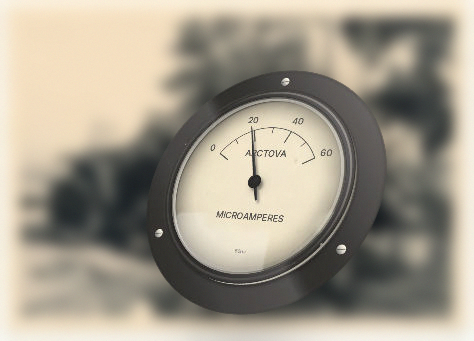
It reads **20** µA
